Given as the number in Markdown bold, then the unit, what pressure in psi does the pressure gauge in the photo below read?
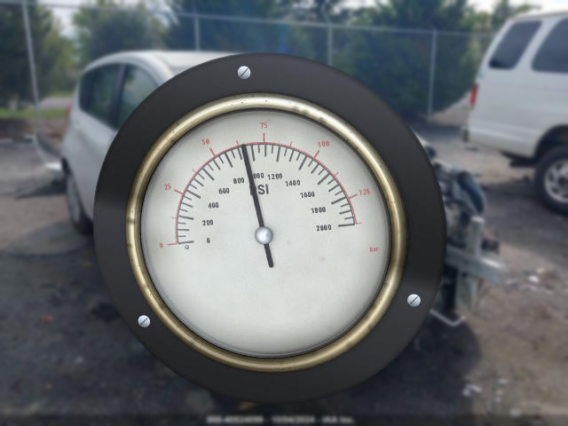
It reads **950** psi
